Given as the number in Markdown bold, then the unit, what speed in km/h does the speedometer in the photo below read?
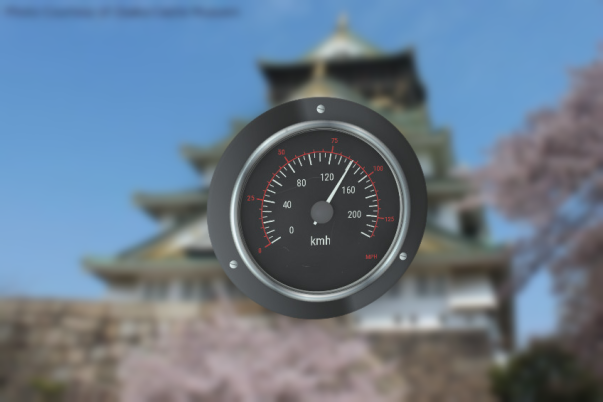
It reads **140** km/h
